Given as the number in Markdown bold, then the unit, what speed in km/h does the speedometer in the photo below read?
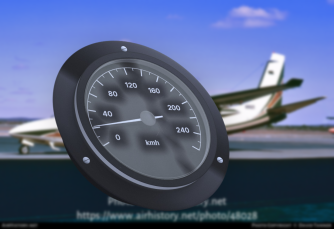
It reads **20** km/h
